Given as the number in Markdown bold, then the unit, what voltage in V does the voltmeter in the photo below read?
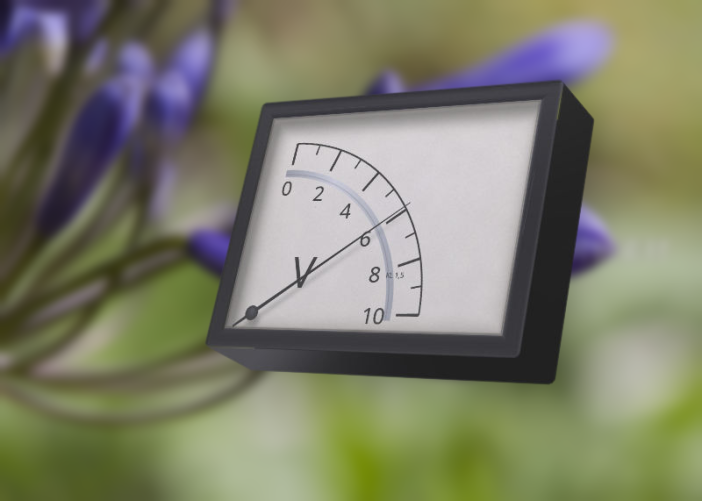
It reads **6** V
